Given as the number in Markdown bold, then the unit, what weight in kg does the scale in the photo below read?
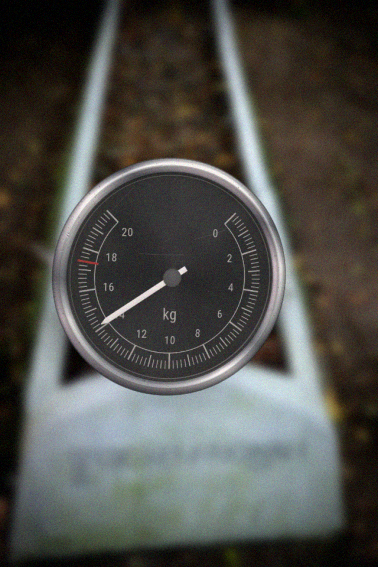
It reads **14.2** kg
